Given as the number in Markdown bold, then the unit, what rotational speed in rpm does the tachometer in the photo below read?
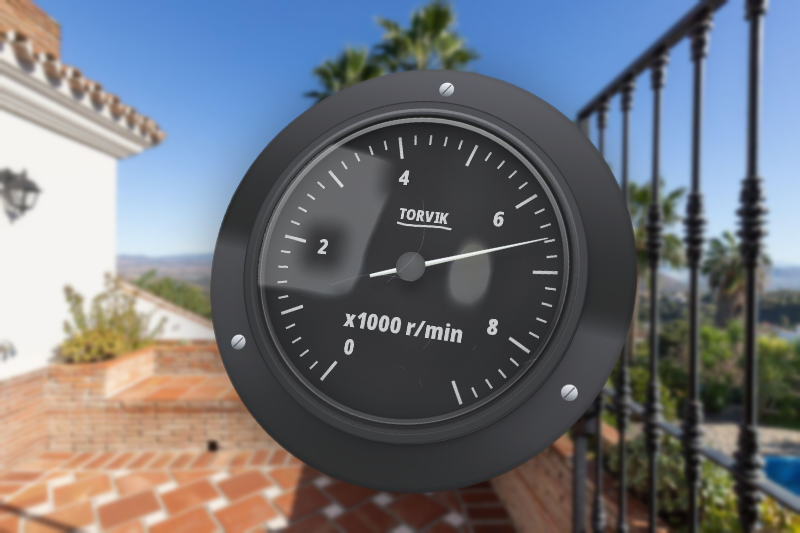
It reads **6600** rpm
